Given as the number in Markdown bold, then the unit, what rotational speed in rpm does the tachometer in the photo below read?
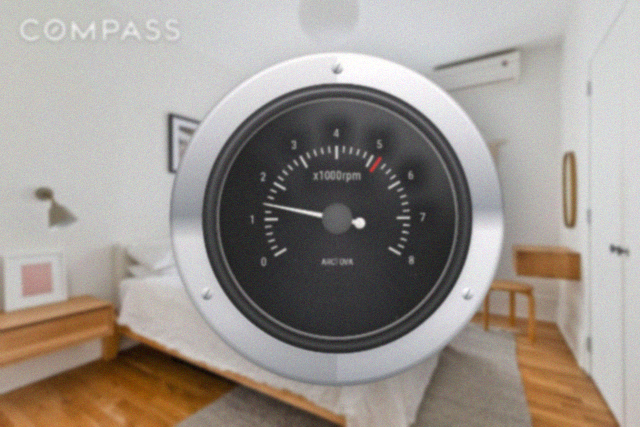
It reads **1400** rpm
